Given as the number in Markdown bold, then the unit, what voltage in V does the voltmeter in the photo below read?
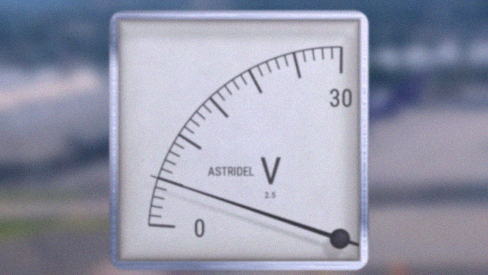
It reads **5** V
